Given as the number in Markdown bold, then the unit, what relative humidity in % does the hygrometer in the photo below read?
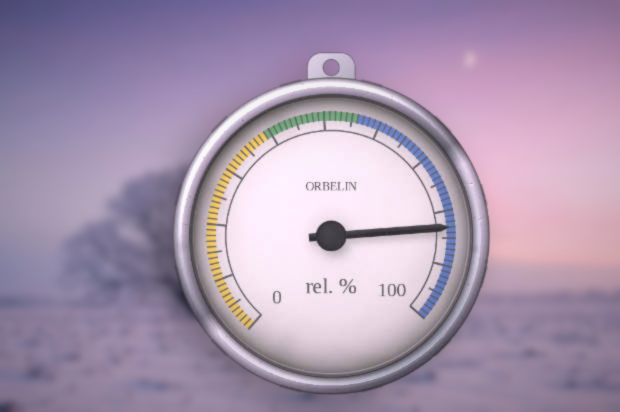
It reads **83** %
